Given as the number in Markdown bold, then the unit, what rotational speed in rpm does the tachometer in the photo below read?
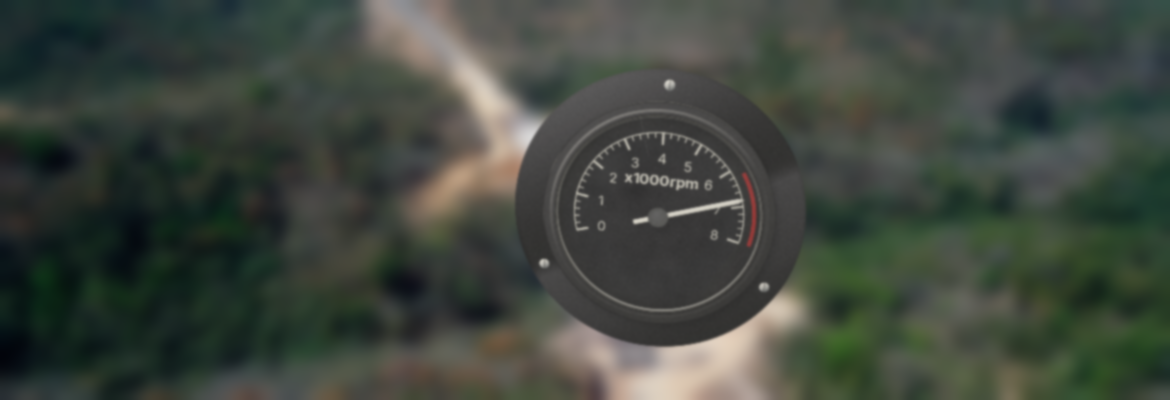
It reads **6800** rpm
